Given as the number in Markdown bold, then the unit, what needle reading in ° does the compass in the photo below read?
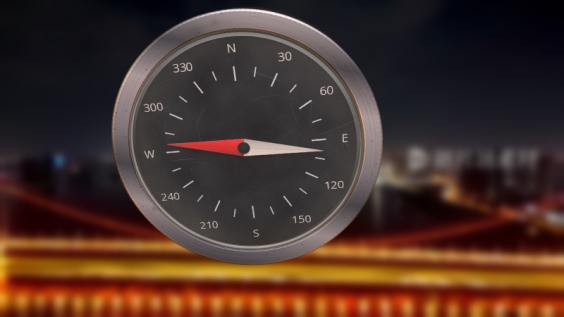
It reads **277.5** °
